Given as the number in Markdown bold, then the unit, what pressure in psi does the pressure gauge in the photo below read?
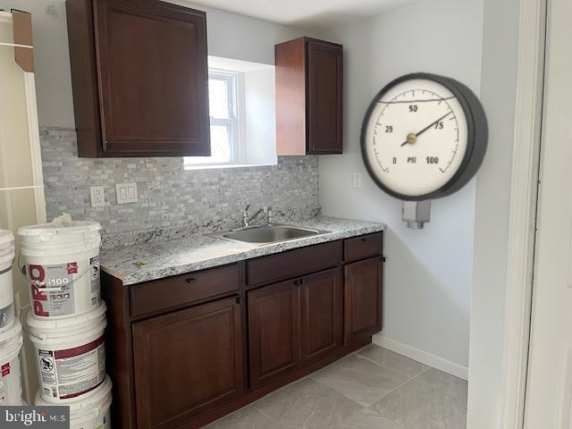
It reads **72.5** psi
